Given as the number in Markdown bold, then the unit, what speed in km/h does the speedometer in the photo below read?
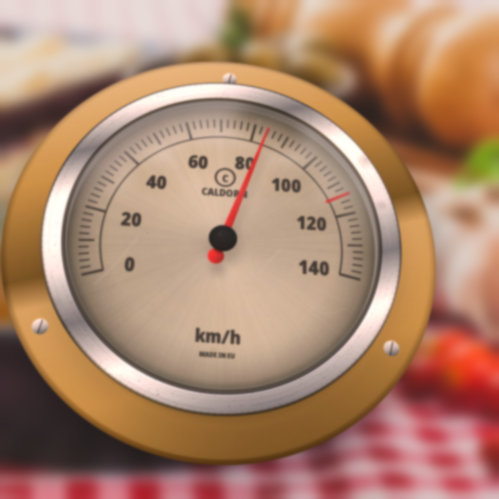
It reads **84** km/h
